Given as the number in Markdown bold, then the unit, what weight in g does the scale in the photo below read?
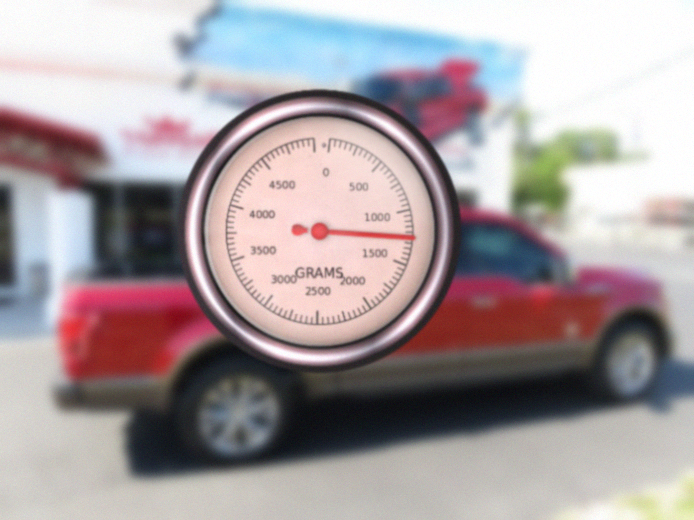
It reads **1250** g
